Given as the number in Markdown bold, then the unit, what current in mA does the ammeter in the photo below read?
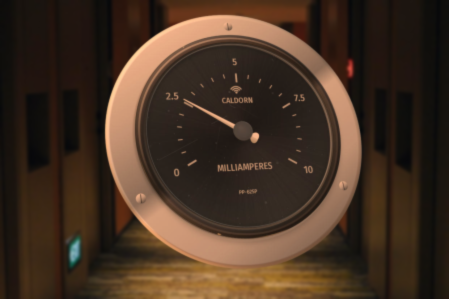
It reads **2.5** mA
